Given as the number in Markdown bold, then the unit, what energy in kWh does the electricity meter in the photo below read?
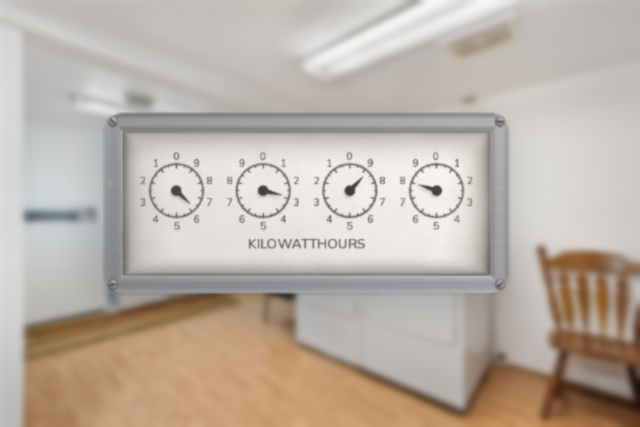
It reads **6288** kWh
